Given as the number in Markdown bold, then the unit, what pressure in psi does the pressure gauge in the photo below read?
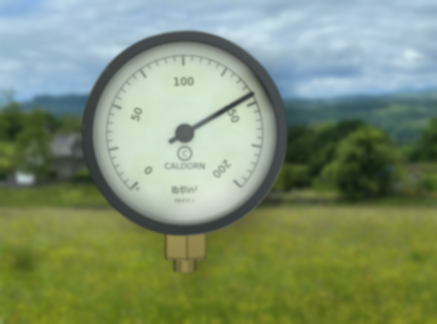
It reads **145** psi
